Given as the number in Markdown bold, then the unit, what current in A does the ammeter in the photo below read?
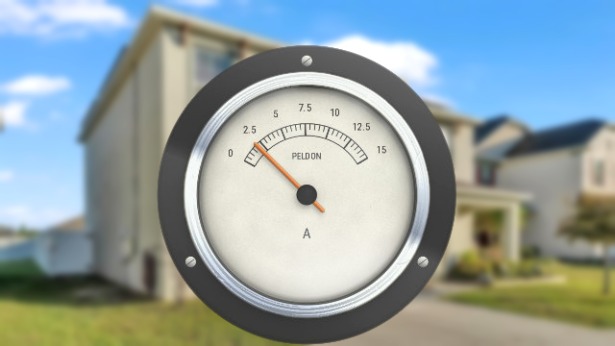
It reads **2** A
